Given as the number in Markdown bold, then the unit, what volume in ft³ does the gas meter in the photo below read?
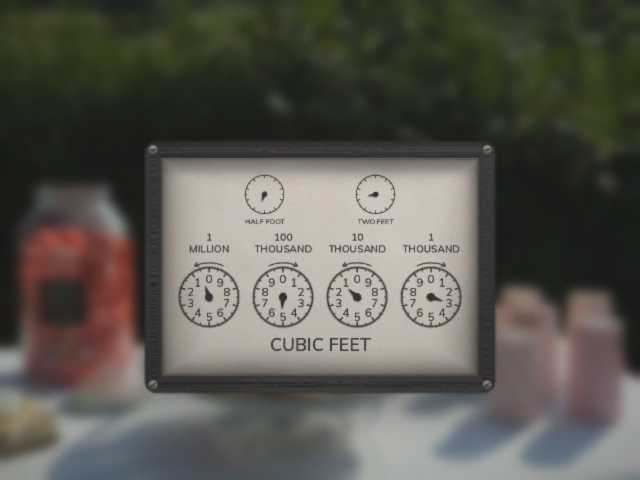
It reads **51300** ft³
